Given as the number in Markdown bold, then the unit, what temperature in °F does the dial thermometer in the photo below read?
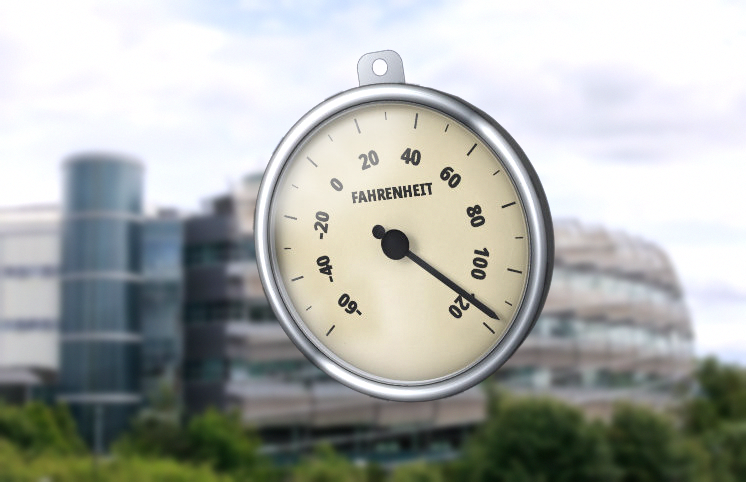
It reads **115** °F
